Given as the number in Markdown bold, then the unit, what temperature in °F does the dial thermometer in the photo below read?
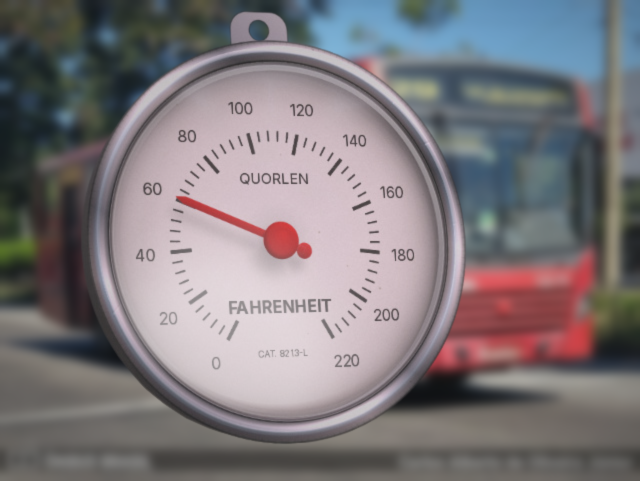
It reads **60** °F
